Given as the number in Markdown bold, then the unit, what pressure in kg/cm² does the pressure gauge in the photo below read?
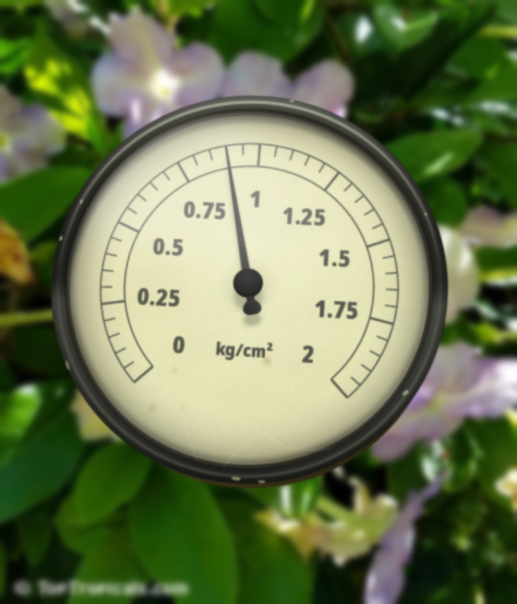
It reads **0.9** kg/cm²
